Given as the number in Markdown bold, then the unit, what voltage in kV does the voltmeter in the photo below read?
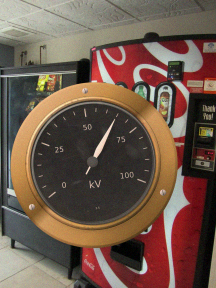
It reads **65** kV
